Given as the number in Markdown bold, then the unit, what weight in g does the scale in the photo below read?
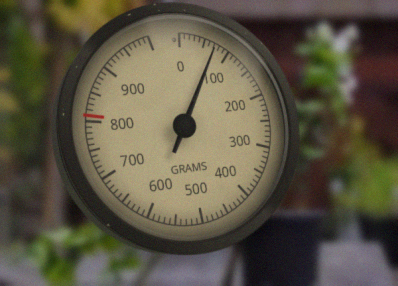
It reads **70** g
